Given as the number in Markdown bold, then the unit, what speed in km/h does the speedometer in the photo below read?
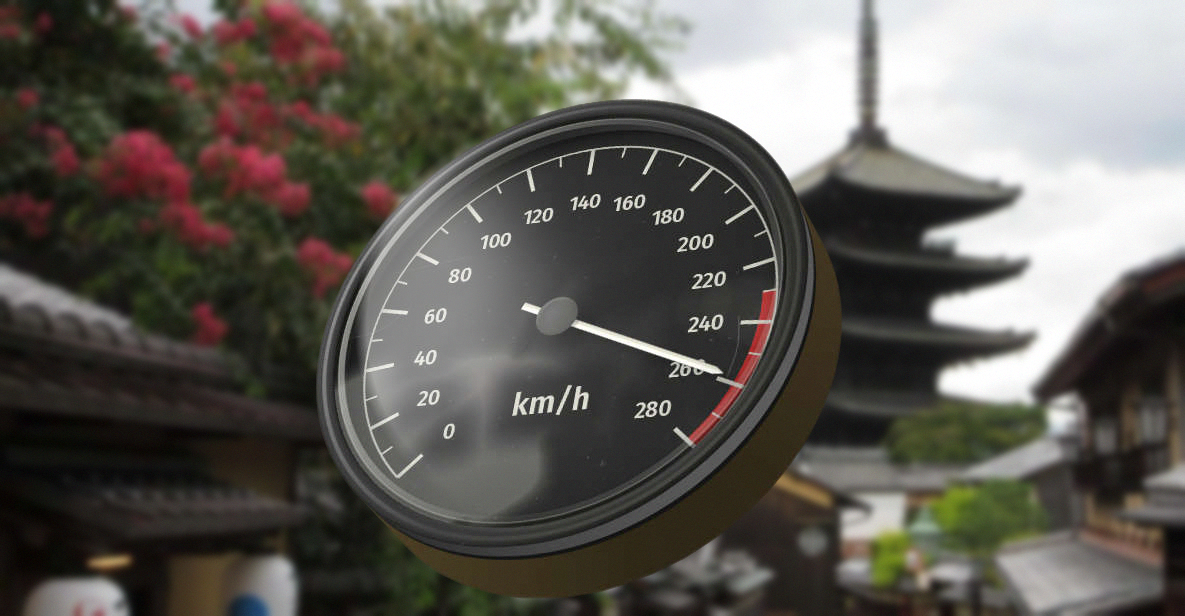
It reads **260** km/h
